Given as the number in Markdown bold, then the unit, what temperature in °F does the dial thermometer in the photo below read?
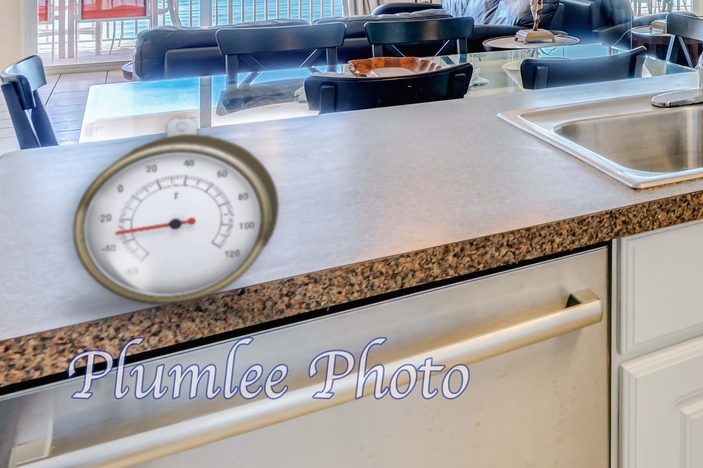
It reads **-30** °F
